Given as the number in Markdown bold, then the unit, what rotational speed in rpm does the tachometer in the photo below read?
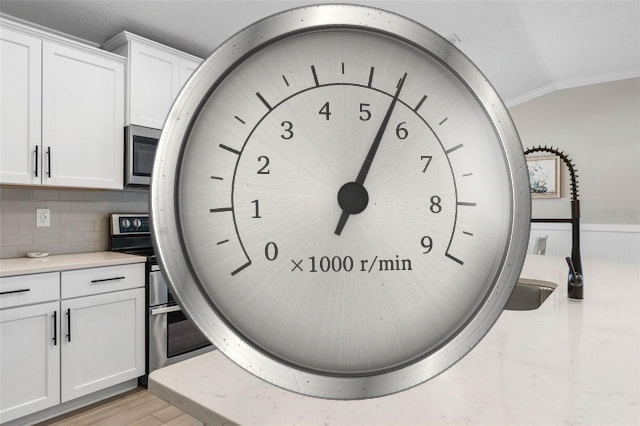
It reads **5500** rpm
